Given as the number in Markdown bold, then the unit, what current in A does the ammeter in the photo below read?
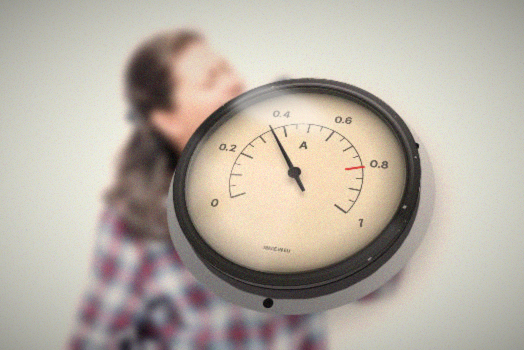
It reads **0.35** A
